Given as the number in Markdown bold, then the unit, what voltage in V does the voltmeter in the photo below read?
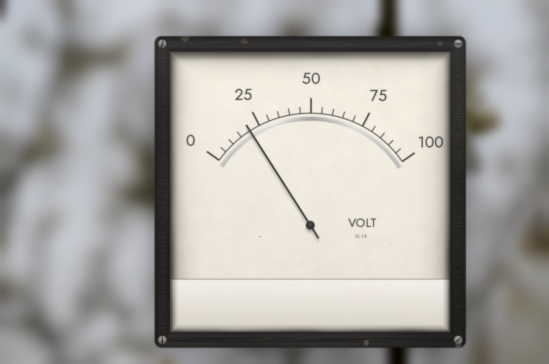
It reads **20** V
